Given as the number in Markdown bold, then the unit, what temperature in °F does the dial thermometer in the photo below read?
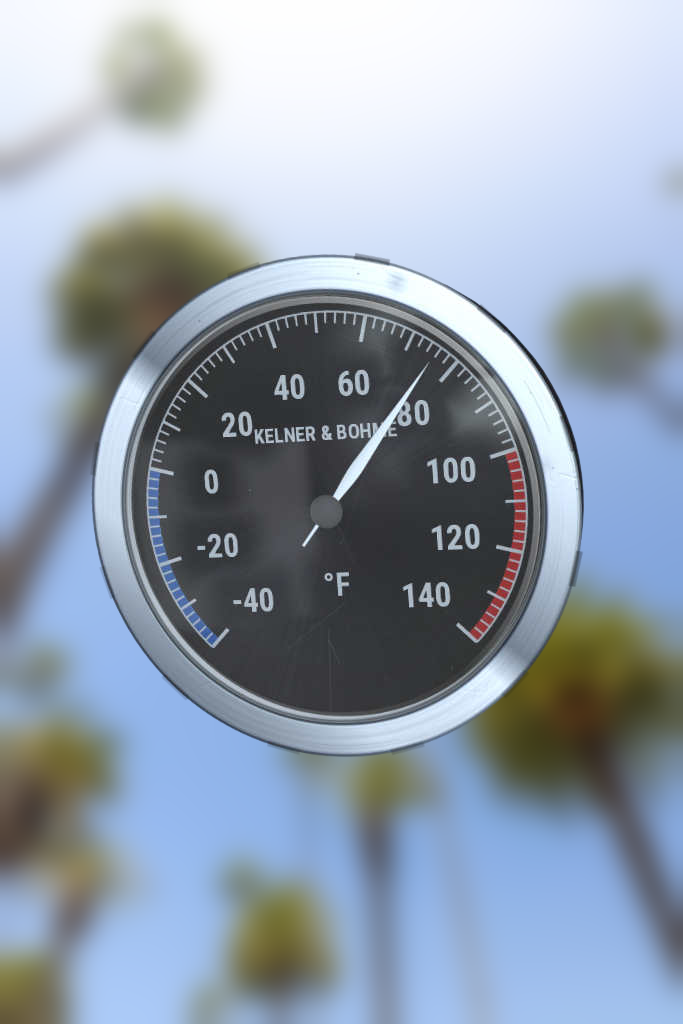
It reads **76** °F
